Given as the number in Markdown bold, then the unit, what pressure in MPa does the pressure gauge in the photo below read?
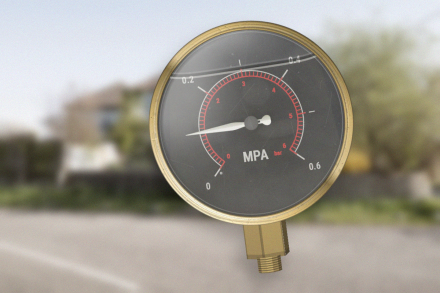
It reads **0.1** MPa
